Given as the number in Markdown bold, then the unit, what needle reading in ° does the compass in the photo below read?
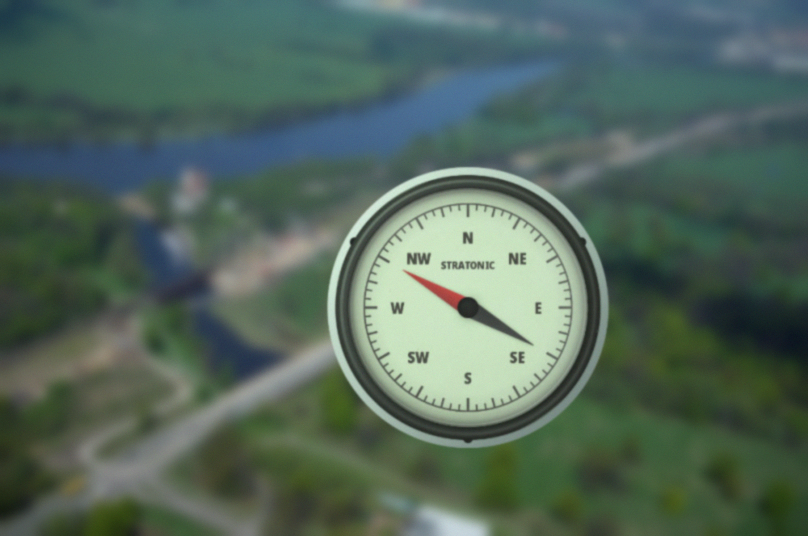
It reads **300** °
